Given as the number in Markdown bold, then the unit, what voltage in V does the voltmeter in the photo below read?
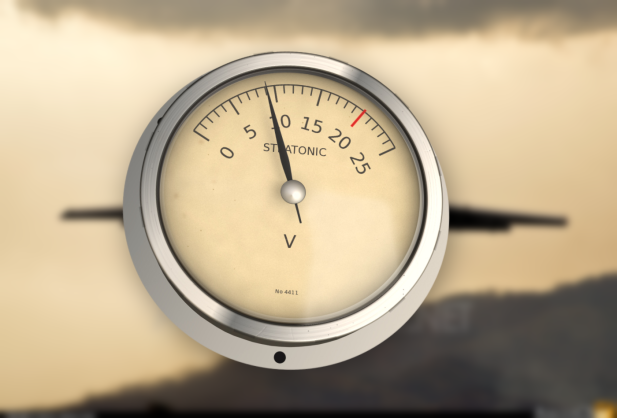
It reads **9** V
